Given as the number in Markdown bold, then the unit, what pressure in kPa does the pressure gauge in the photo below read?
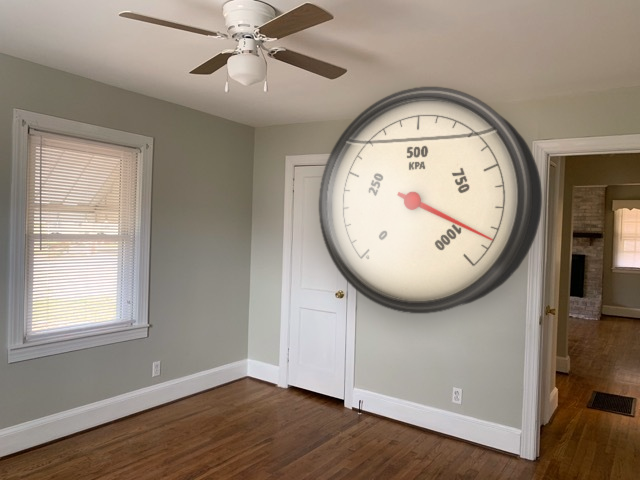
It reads **925** kPa
